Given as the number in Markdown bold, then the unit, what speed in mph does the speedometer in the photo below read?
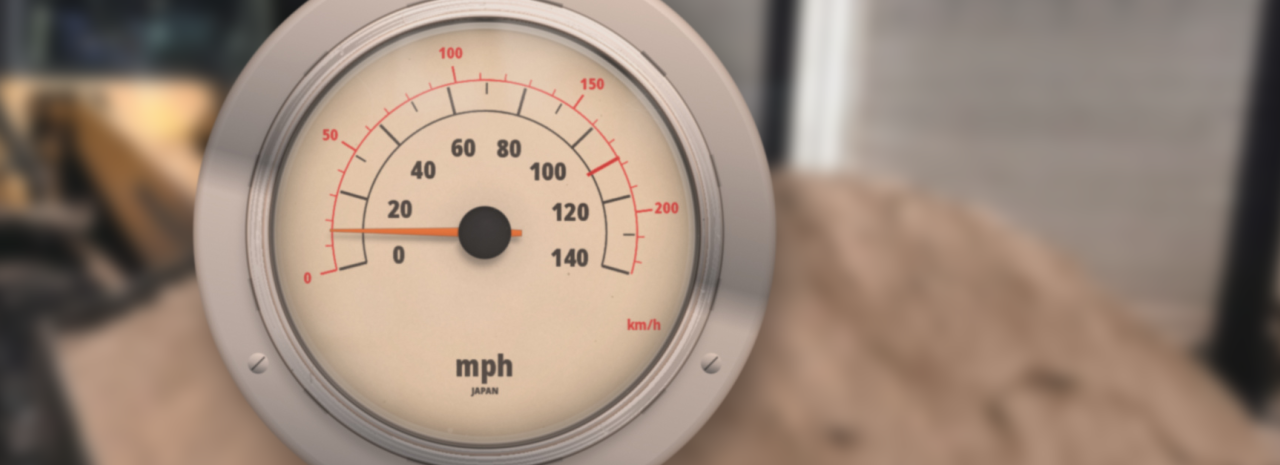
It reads **10** mph
